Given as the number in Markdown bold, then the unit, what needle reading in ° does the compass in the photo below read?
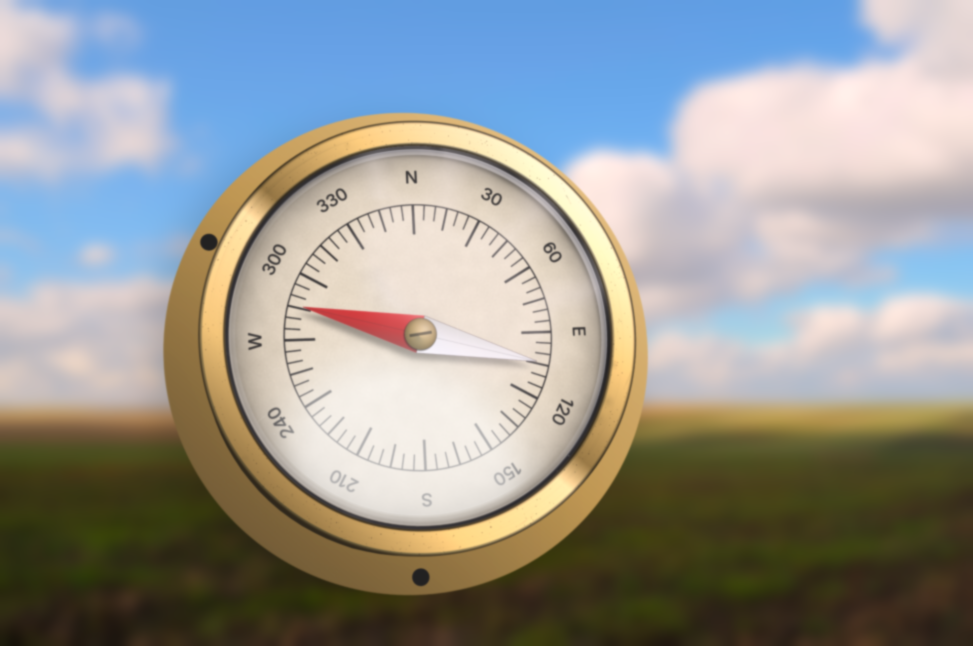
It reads **285** °
